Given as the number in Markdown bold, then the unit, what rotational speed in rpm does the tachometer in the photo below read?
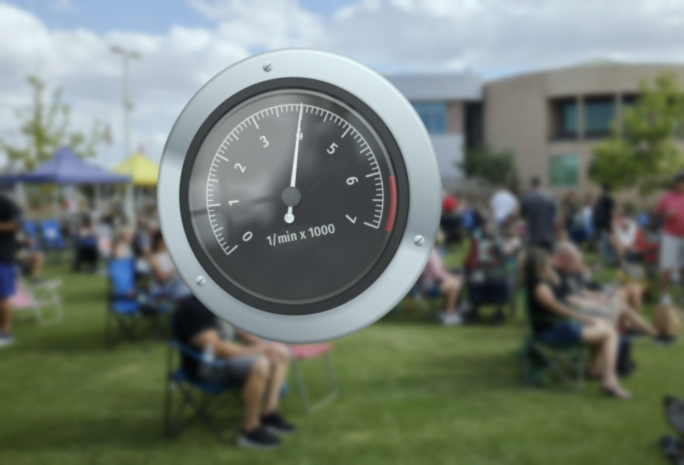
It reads **4000** rpm
